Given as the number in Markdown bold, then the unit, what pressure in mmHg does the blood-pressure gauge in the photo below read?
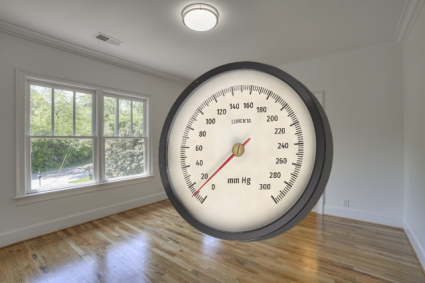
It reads **10** mmHg
